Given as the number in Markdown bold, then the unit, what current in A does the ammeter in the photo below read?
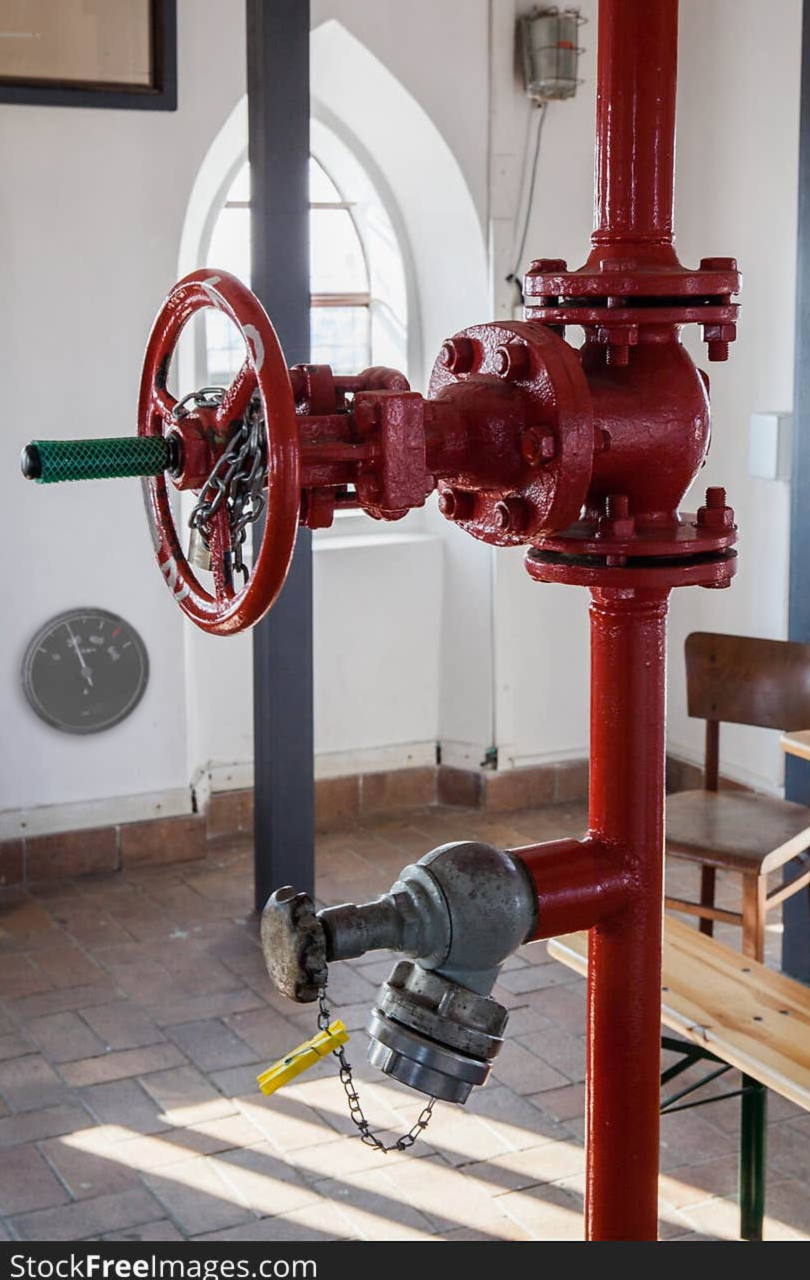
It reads **200** A
